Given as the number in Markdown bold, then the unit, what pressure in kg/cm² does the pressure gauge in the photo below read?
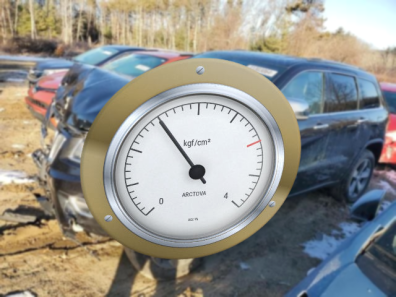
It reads **1.5** kg/cm²
